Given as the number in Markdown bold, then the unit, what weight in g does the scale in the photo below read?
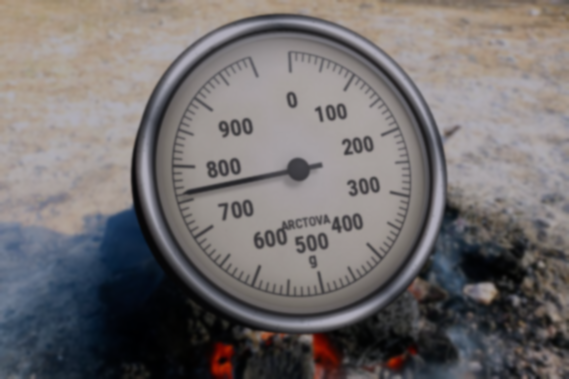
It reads **760** g
